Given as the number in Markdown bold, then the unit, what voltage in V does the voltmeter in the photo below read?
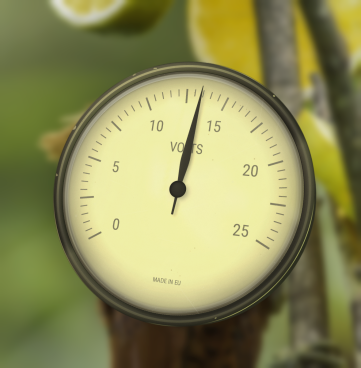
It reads **13.5** V
